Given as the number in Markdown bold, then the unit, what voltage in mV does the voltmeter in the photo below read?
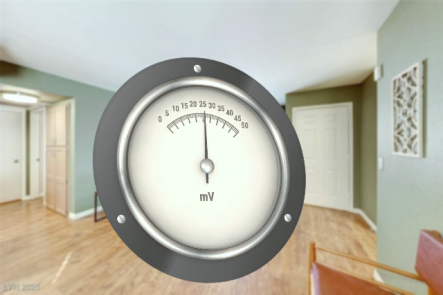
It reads **25** mV
